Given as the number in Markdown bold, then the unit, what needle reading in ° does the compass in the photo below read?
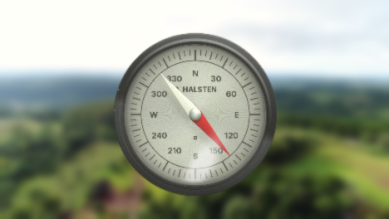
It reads **140** °
